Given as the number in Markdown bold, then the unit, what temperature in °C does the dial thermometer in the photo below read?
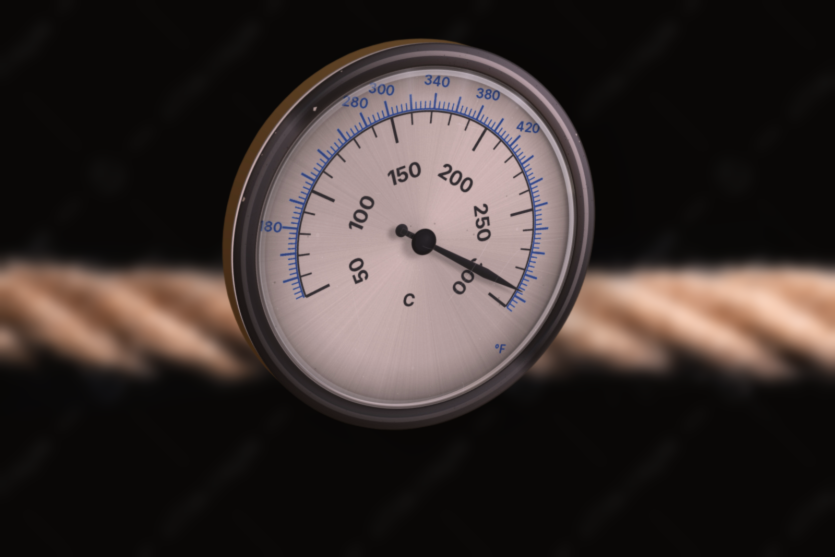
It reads **290** °C
